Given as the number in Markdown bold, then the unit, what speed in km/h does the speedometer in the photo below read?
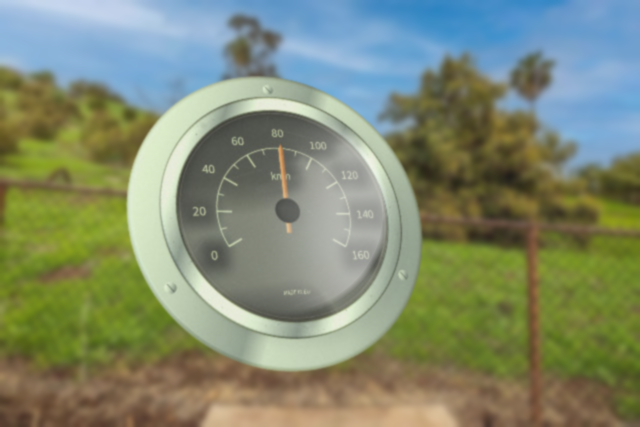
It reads **80** km/h
